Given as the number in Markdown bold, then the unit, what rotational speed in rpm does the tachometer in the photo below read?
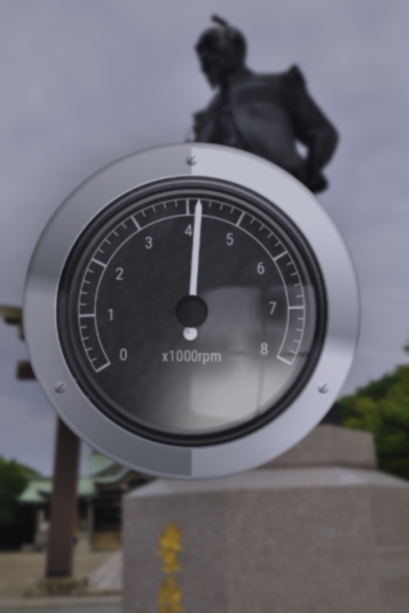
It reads **4200** rpm
